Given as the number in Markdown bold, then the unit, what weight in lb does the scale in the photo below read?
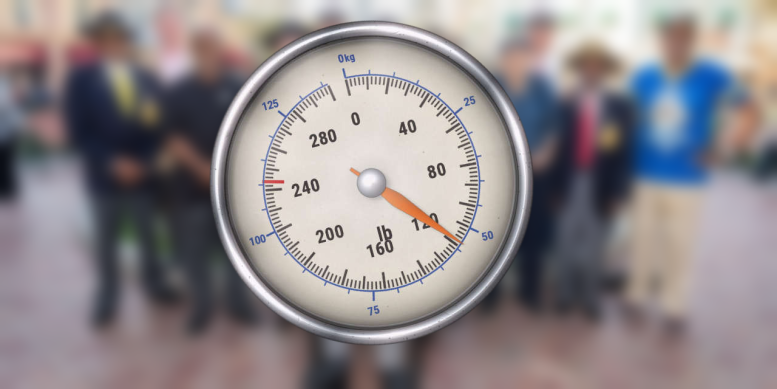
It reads **118** lb
